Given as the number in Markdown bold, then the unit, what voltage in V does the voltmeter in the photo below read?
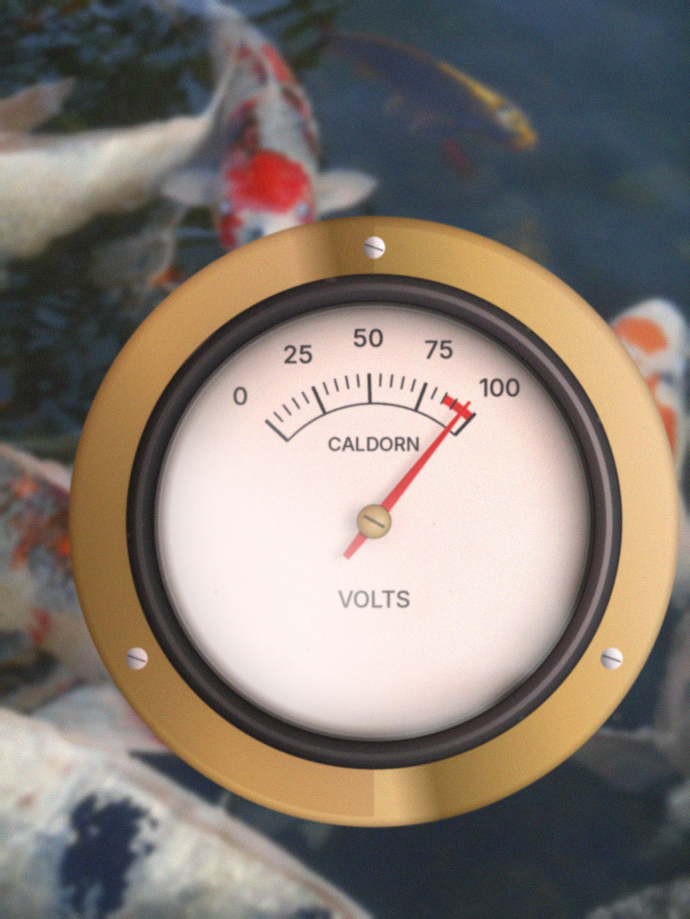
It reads **95** V
